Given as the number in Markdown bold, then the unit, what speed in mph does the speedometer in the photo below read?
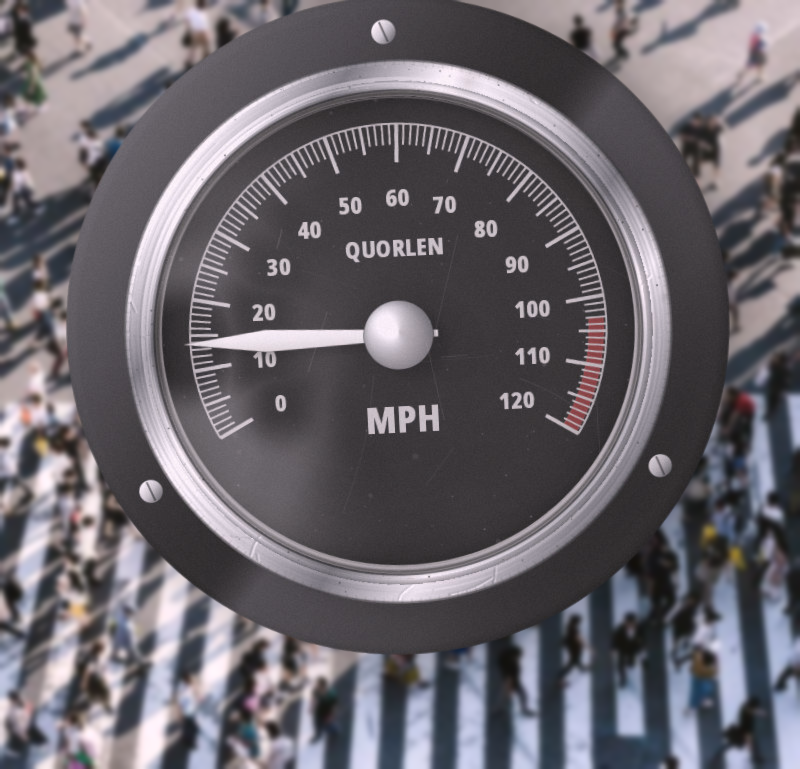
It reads **14** mph
